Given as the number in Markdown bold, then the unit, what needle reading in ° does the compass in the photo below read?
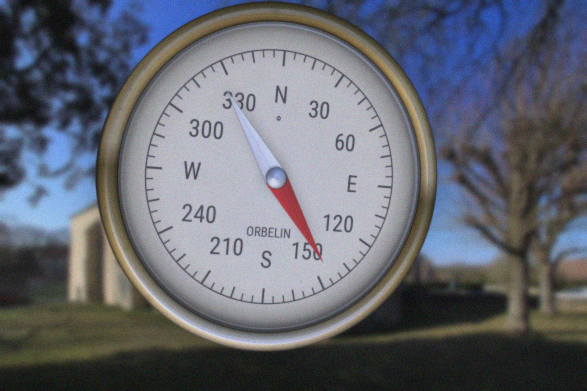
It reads **145** °
